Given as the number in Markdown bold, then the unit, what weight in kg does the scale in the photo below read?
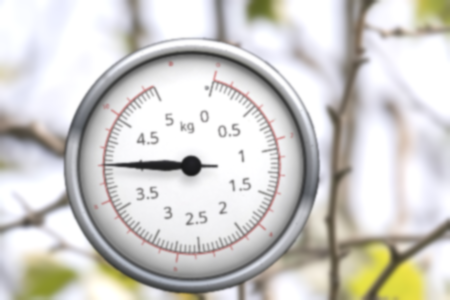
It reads **4** kg
